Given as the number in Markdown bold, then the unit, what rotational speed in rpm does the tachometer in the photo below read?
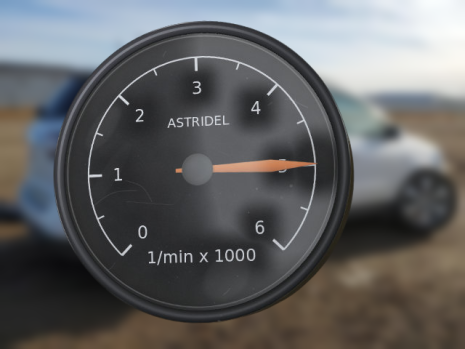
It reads **5000** rpm
